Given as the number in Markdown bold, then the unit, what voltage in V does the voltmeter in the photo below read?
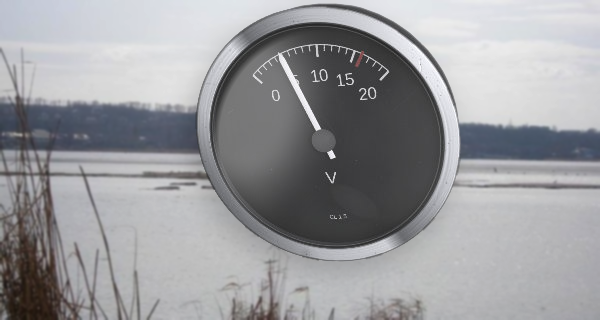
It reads **5** V
